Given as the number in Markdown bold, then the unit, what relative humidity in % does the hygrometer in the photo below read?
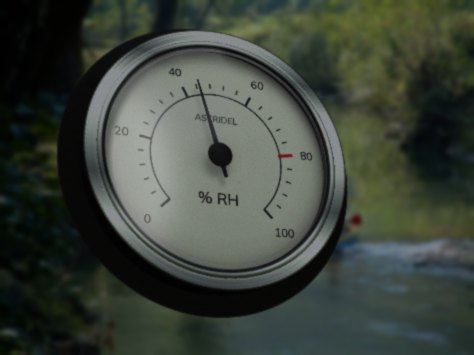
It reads **44** %
